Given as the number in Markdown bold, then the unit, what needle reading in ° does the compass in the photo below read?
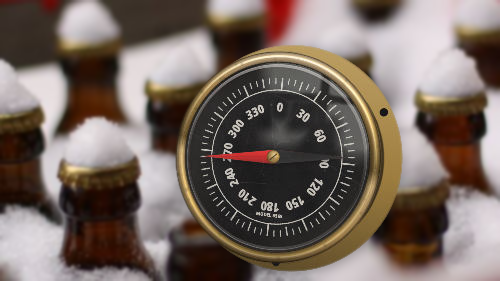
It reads **265** °
